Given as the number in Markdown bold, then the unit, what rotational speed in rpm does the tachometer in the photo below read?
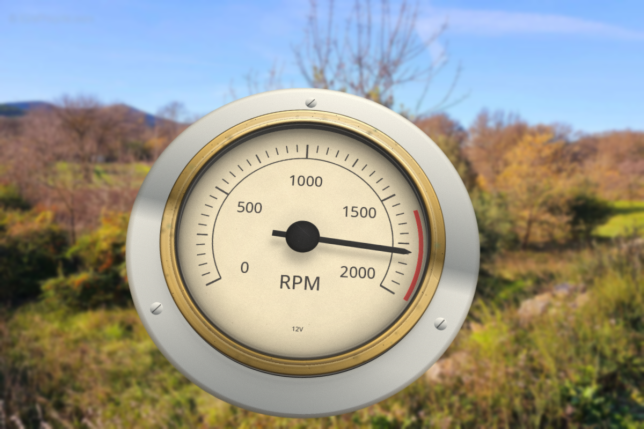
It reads **1800** rpm
